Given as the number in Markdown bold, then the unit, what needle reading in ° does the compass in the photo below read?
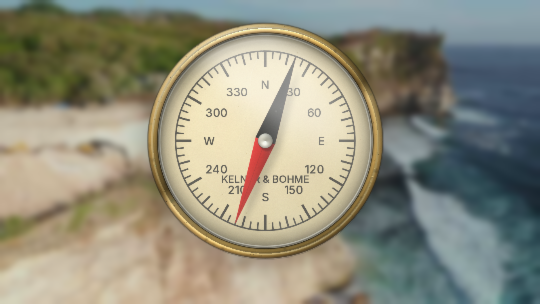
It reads **200** °
